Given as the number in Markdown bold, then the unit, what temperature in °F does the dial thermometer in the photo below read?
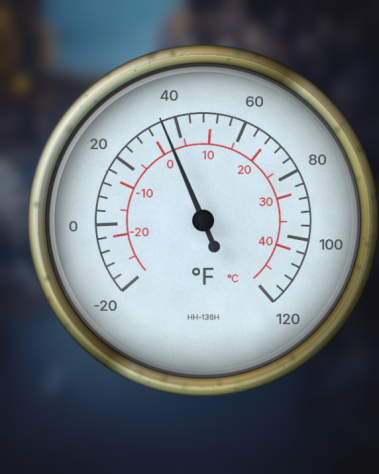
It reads **36** °F
